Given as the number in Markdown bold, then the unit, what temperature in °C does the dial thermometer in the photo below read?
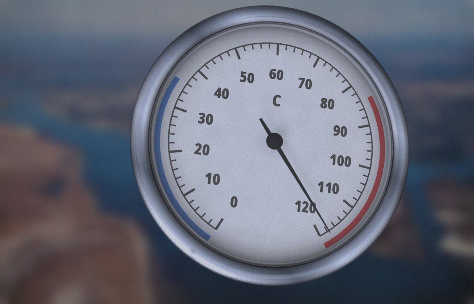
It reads **118** °C
